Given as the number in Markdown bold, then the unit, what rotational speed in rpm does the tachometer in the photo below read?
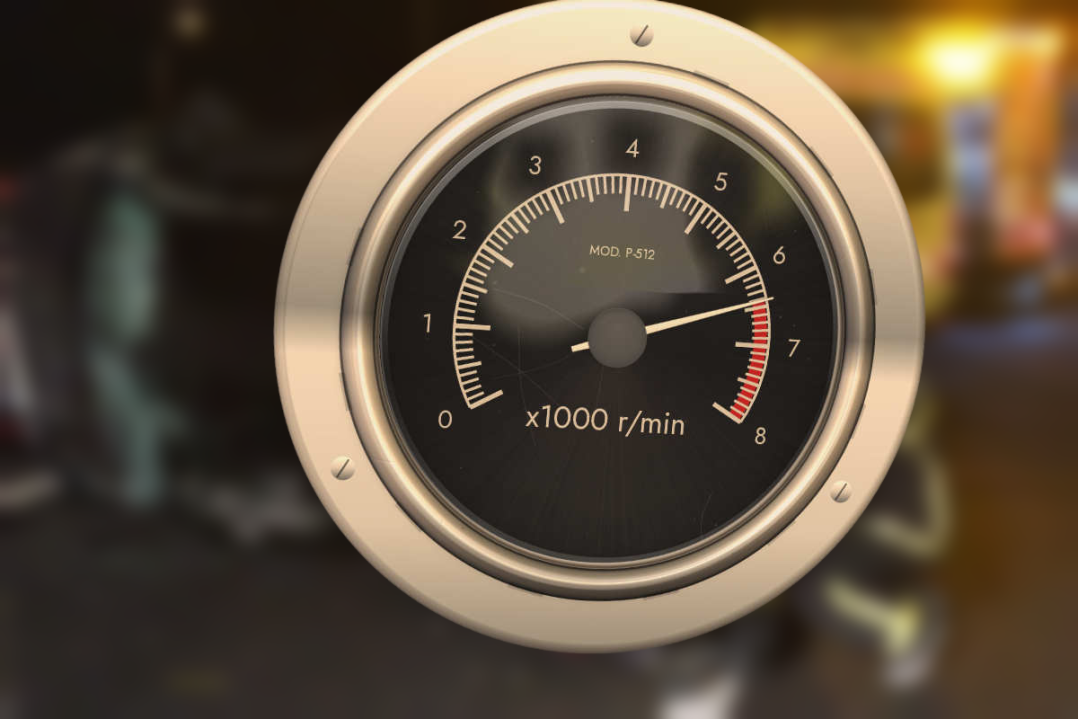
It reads **6400** rpm
